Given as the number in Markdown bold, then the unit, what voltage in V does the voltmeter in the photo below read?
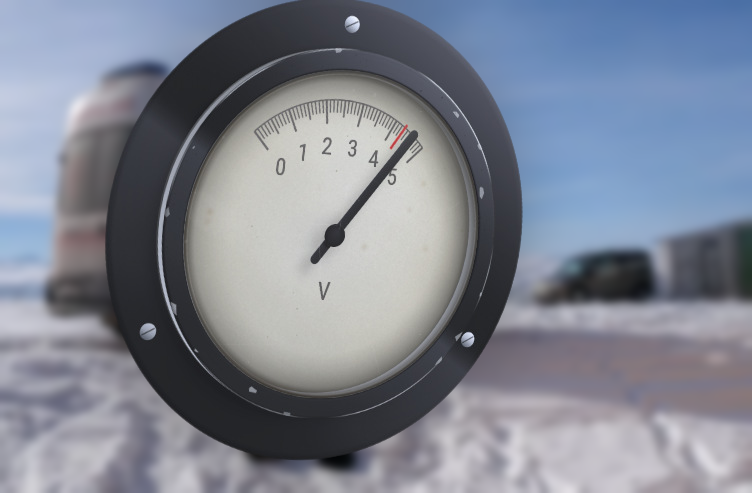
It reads **4.5** V
